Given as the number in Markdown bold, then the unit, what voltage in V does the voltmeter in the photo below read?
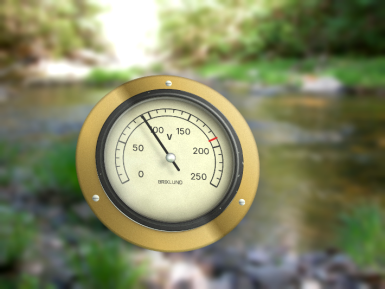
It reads **90** V
